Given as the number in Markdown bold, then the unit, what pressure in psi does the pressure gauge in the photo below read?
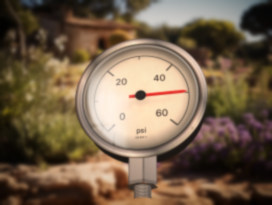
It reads **50** psi
